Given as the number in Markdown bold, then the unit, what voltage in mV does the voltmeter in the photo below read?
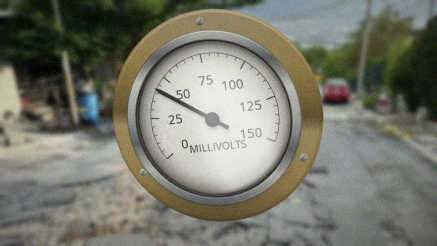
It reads **42.5** mV
